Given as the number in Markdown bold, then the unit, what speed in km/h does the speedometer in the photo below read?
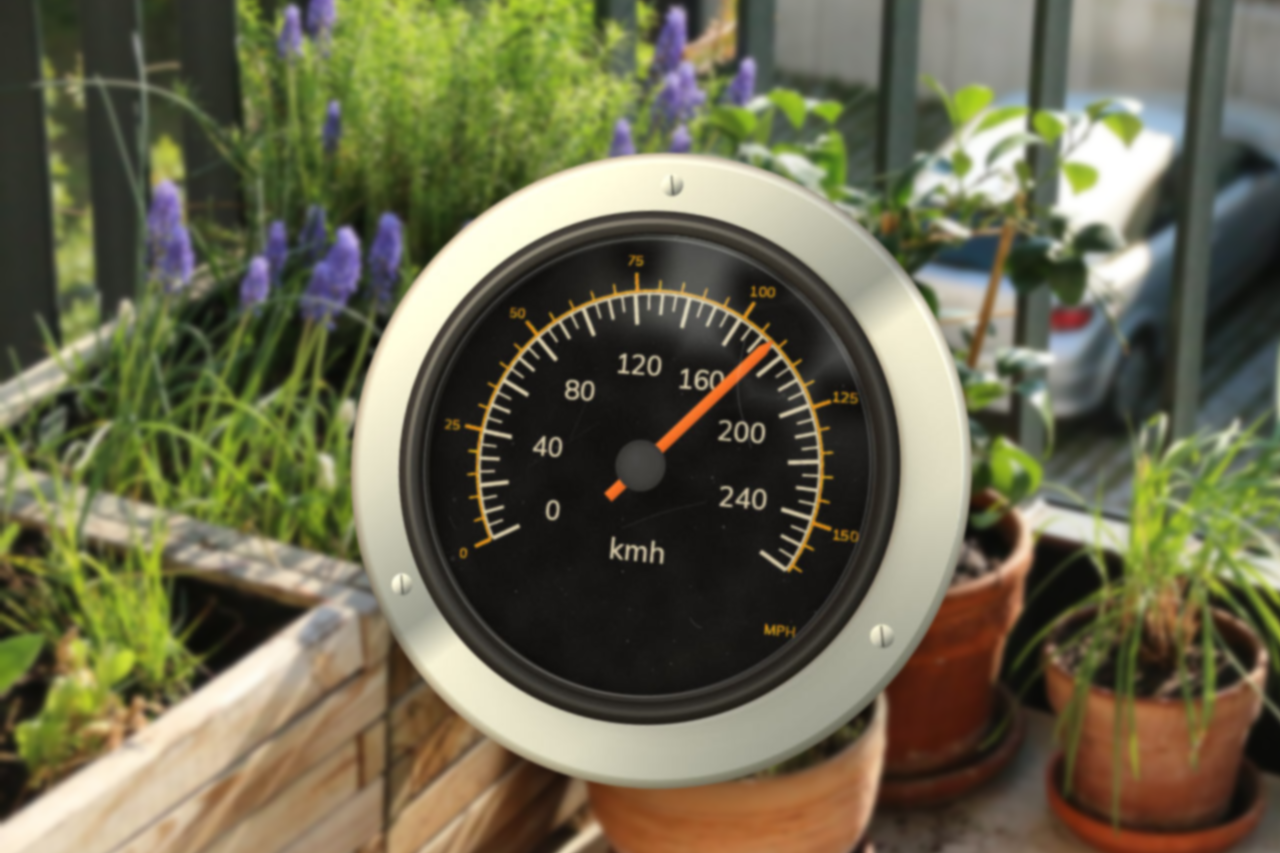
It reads **175** km/h
